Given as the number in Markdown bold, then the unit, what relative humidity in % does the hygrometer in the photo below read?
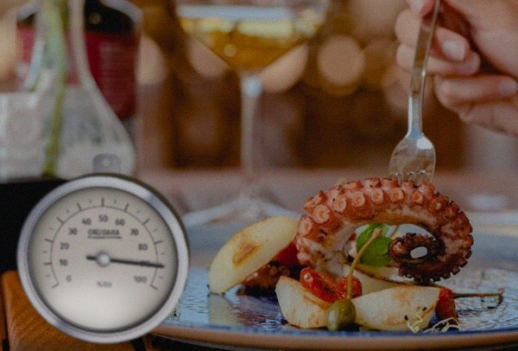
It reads **90** %
